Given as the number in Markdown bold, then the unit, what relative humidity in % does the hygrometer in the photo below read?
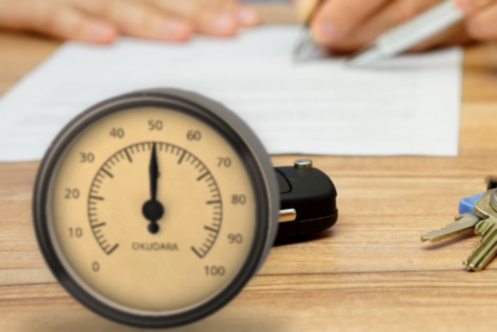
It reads **50** %
